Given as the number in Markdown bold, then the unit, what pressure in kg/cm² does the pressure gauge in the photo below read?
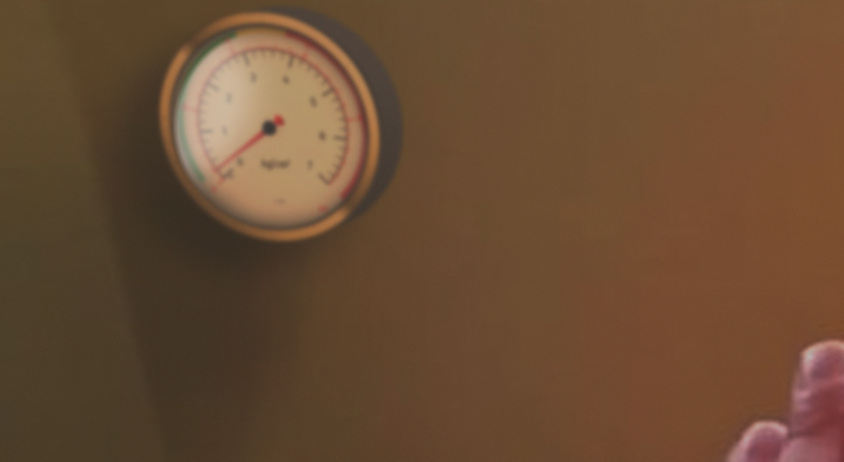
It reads **0.2** kg/cm²
